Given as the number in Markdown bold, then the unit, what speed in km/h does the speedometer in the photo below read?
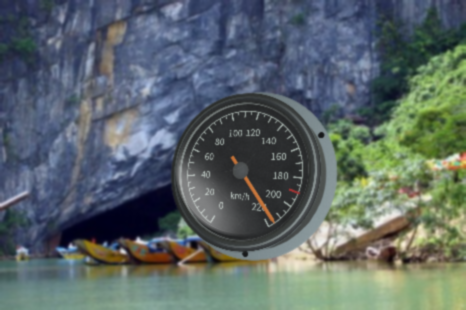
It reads **215** km/h
